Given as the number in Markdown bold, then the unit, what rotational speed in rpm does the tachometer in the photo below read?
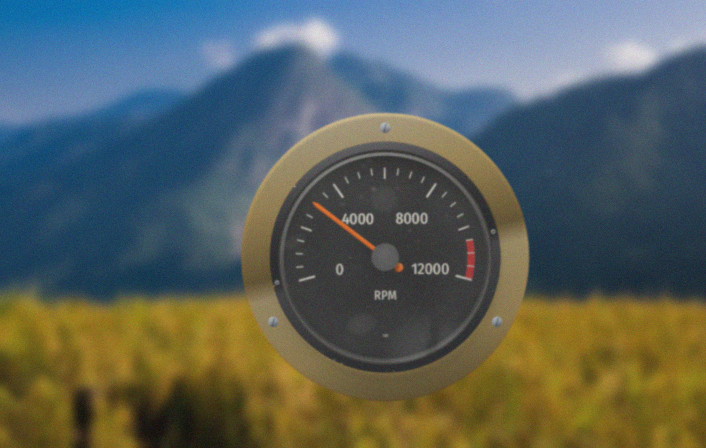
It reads **3000** rpm
